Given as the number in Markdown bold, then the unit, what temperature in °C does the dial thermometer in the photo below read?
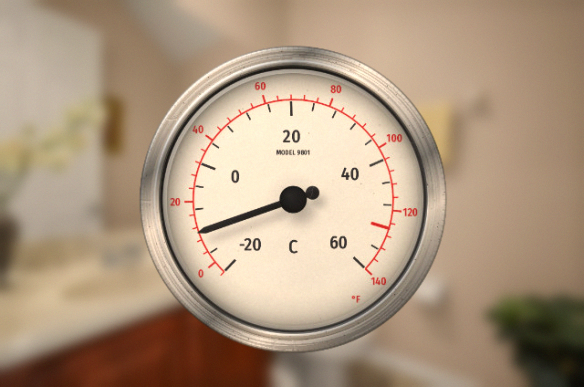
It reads **-12** °C
